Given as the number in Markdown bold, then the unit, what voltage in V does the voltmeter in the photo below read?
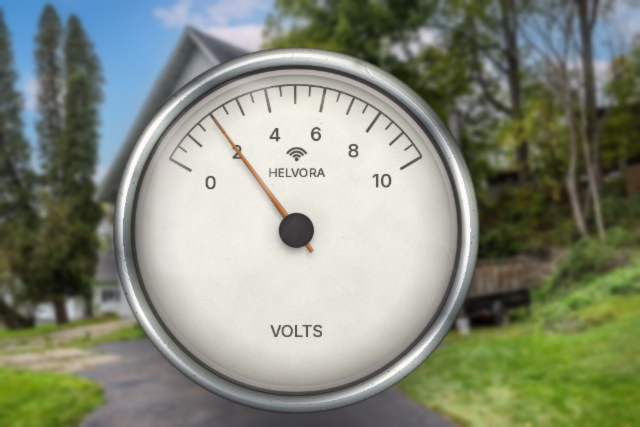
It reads **2** V
